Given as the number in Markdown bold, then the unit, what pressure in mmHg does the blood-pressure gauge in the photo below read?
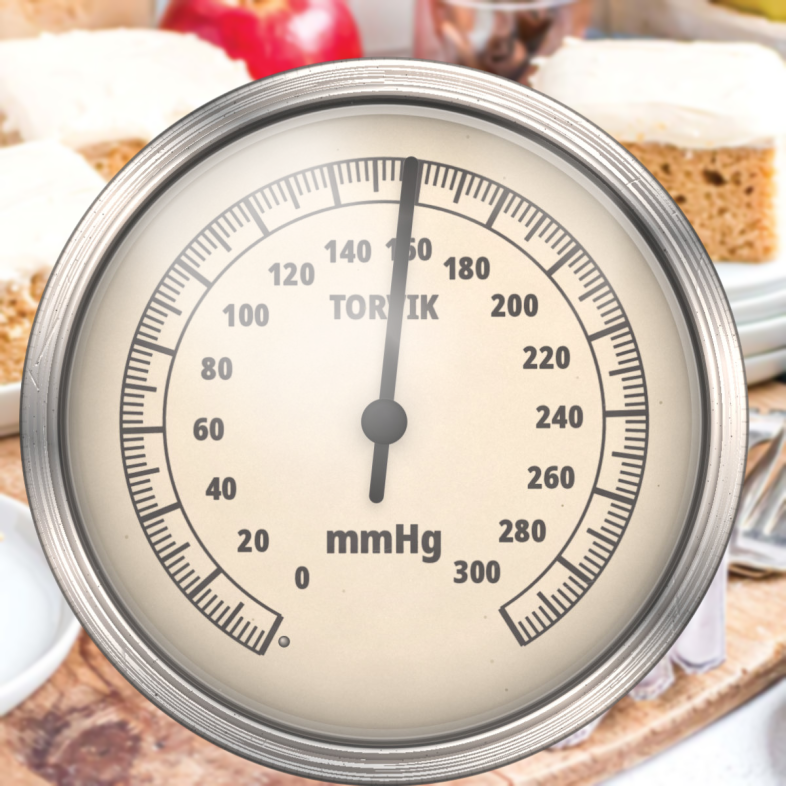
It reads **158** mmHg
